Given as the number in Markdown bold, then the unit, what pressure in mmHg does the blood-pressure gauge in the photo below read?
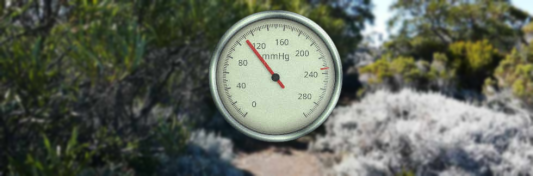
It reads **110** mmHg
